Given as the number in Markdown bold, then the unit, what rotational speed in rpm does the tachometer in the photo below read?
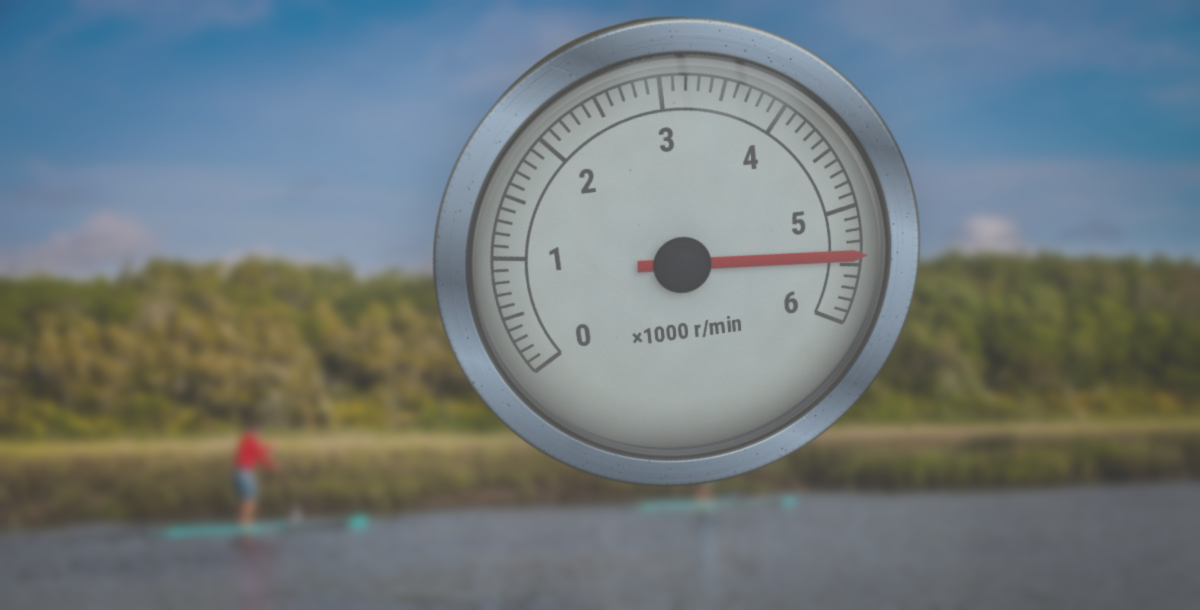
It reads **5400** rpm
